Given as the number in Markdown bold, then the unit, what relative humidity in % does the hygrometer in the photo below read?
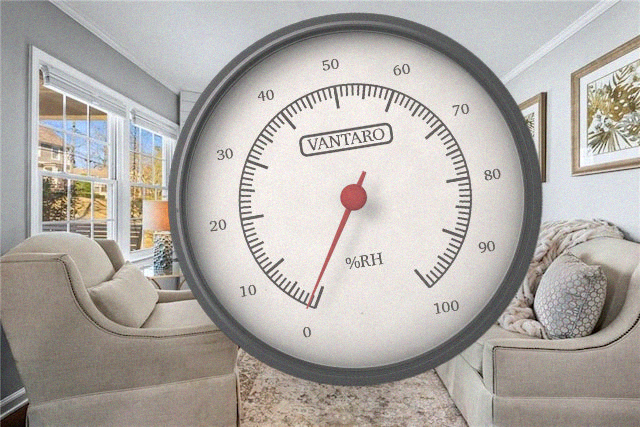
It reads **1** %
